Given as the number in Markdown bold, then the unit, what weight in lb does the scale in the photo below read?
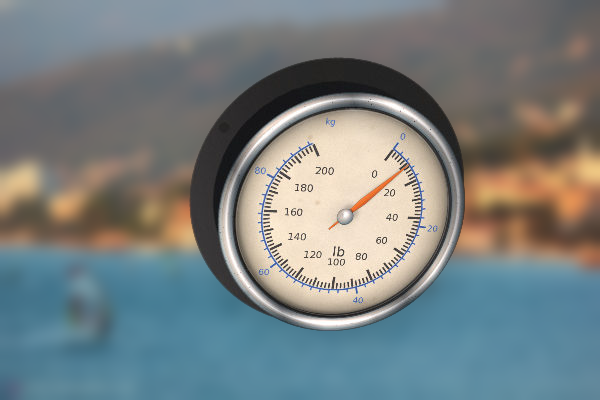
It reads **10** lb
